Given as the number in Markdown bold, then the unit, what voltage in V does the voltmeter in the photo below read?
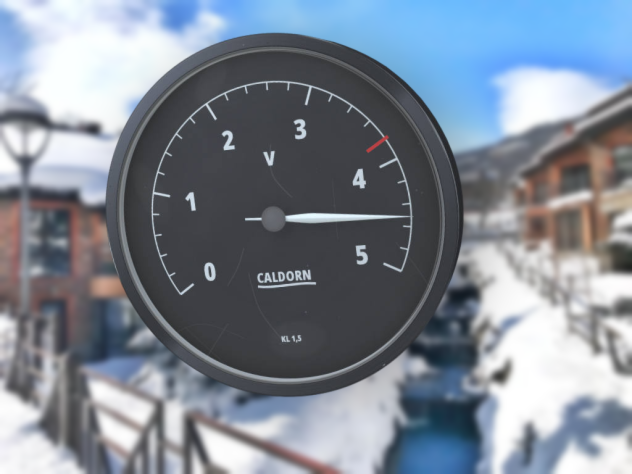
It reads **4.5** V
